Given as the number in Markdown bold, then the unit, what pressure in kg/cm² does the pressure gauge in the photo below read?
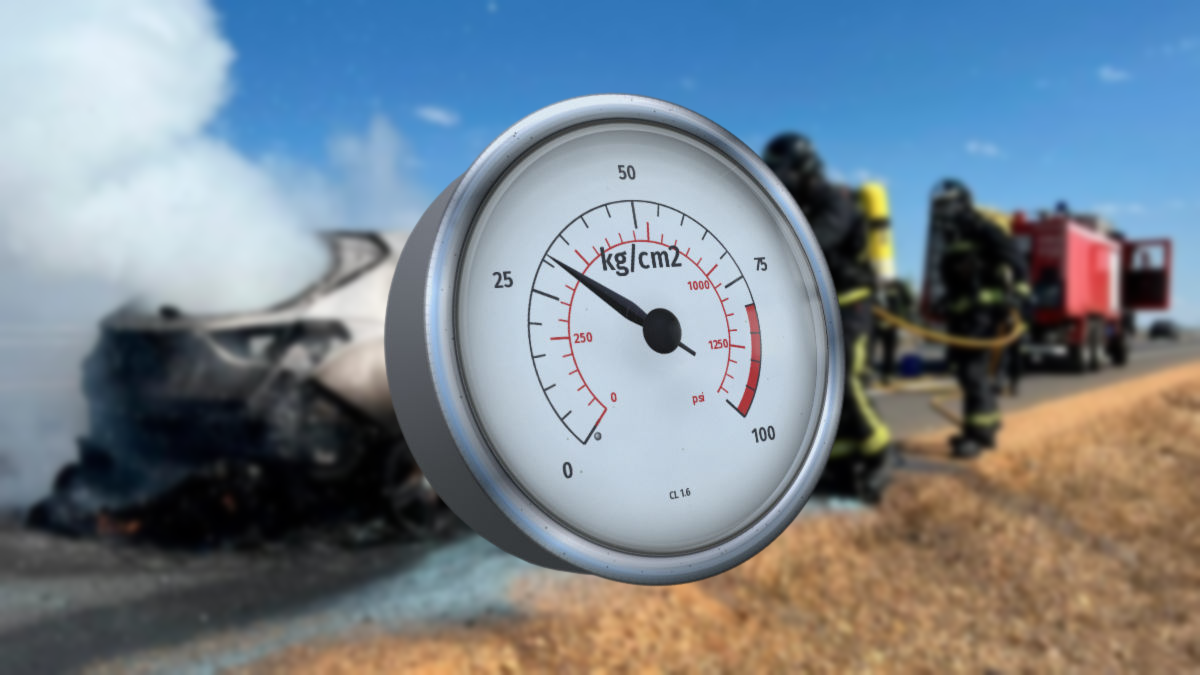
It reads **30** kg/cm²
